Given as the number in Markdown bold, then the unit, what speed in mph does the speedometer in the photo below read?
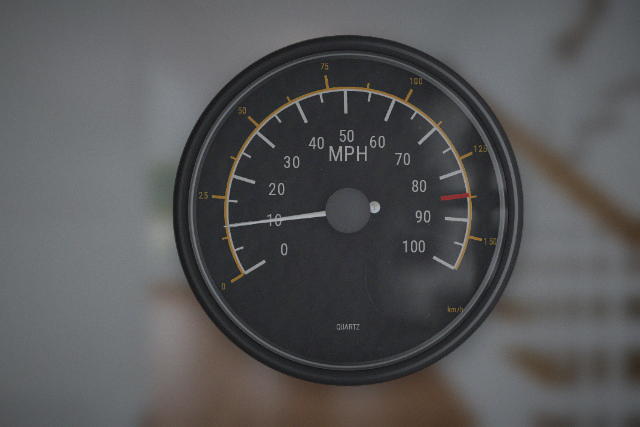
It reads **10** mph
